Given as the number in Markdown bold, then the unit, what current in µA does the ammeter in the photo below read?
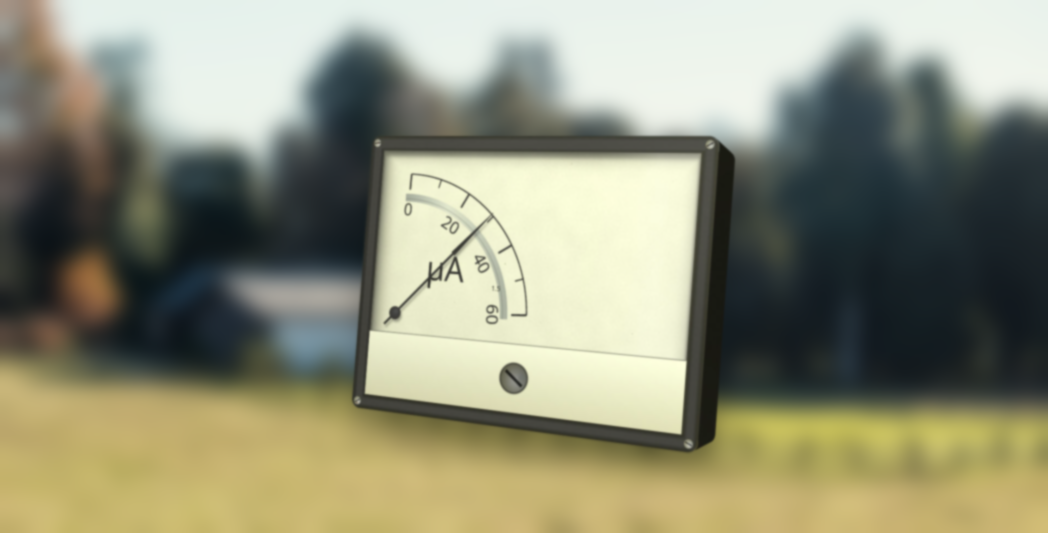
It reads **30** µA
